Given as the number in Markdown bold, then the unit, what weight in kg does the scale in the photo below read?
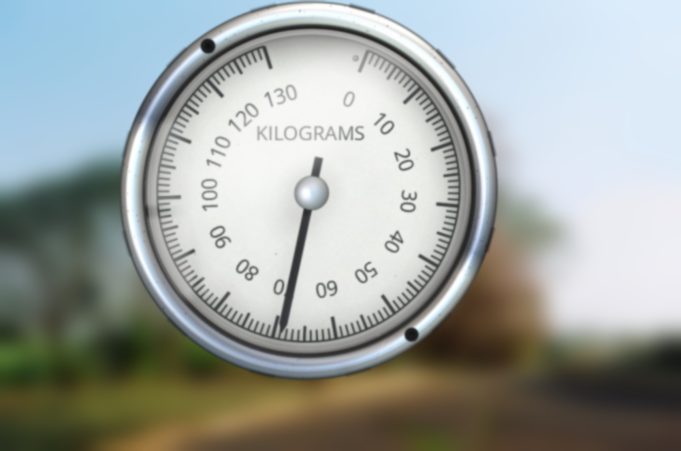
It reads **69** kg
